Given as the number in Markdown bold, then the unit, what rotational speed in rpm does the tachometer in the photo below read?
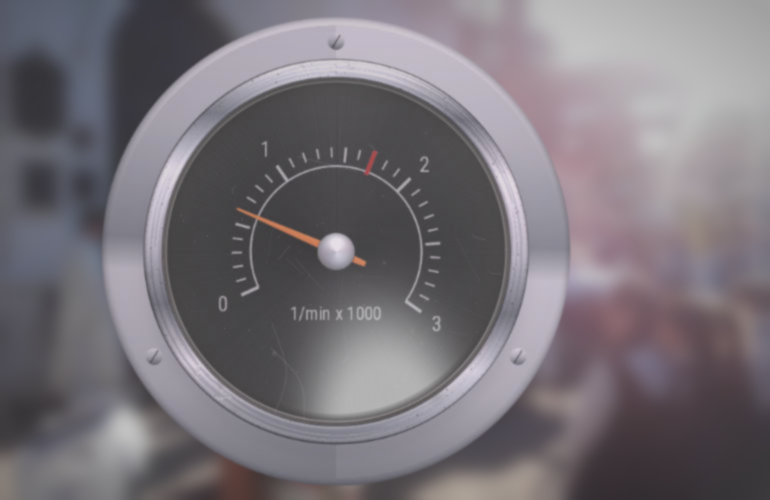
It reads **600** rpm
